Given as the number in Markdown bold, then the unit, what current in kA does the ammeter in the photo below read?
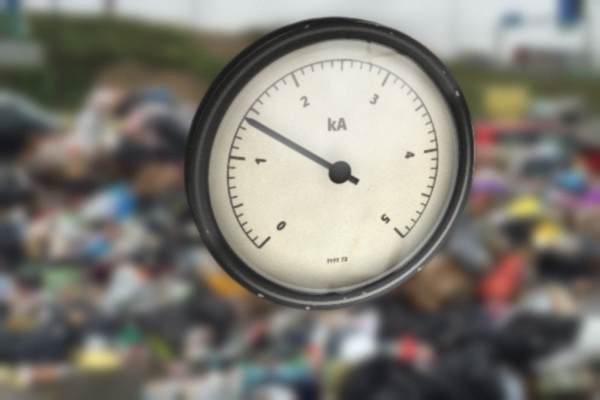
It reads **1.4** kA
